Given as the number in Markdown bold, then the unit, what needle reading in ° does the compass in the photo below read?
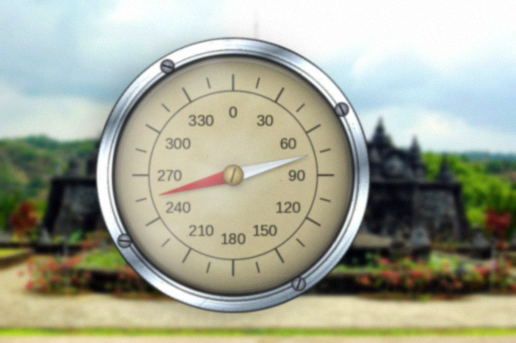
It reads **255** °
